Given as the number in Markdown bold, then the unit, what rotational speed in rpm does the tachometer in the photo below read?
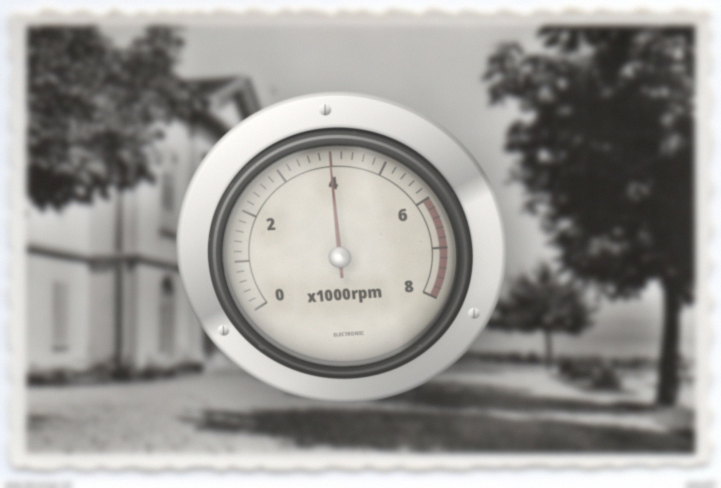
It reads **4000** rpm
